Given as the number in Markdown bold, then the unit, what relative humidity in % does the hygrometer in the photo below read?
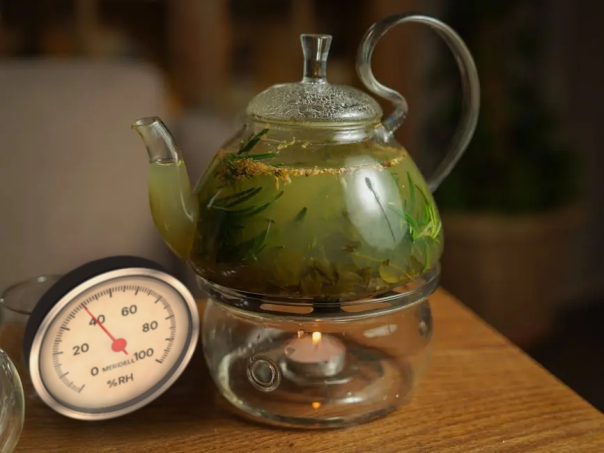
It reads **40** %
